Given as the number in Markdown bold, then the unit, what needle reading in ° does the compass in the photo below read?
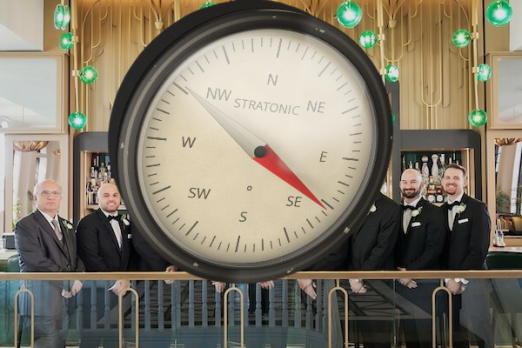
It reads **122.5** °
